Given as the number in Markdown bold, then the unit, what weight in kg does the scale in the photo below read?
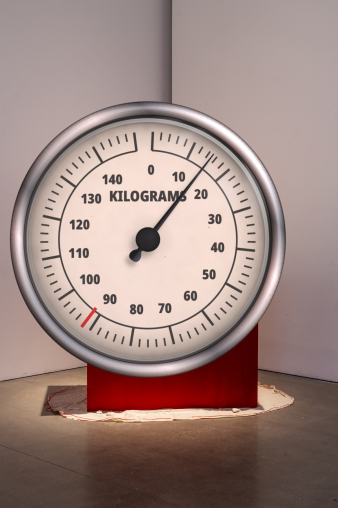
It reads **15** kg
